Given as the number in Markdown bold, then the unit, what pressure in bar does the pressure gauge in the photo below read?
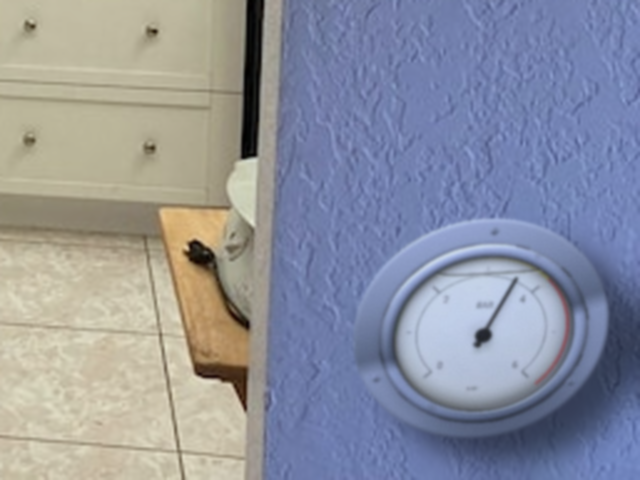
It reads **3.5** bar
